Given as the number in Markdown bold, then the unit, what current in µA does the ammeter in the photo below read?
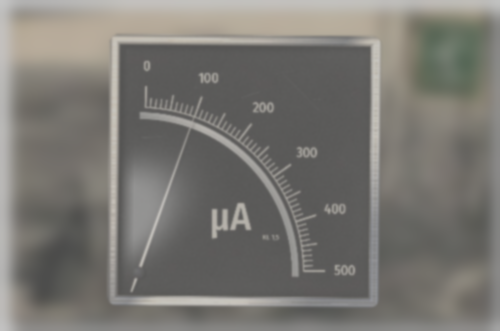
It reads **100** µA
